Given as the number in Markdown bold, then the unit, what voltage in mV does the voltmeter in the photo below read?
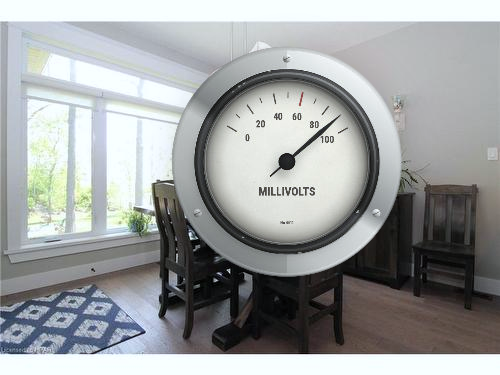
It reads **90** mV
